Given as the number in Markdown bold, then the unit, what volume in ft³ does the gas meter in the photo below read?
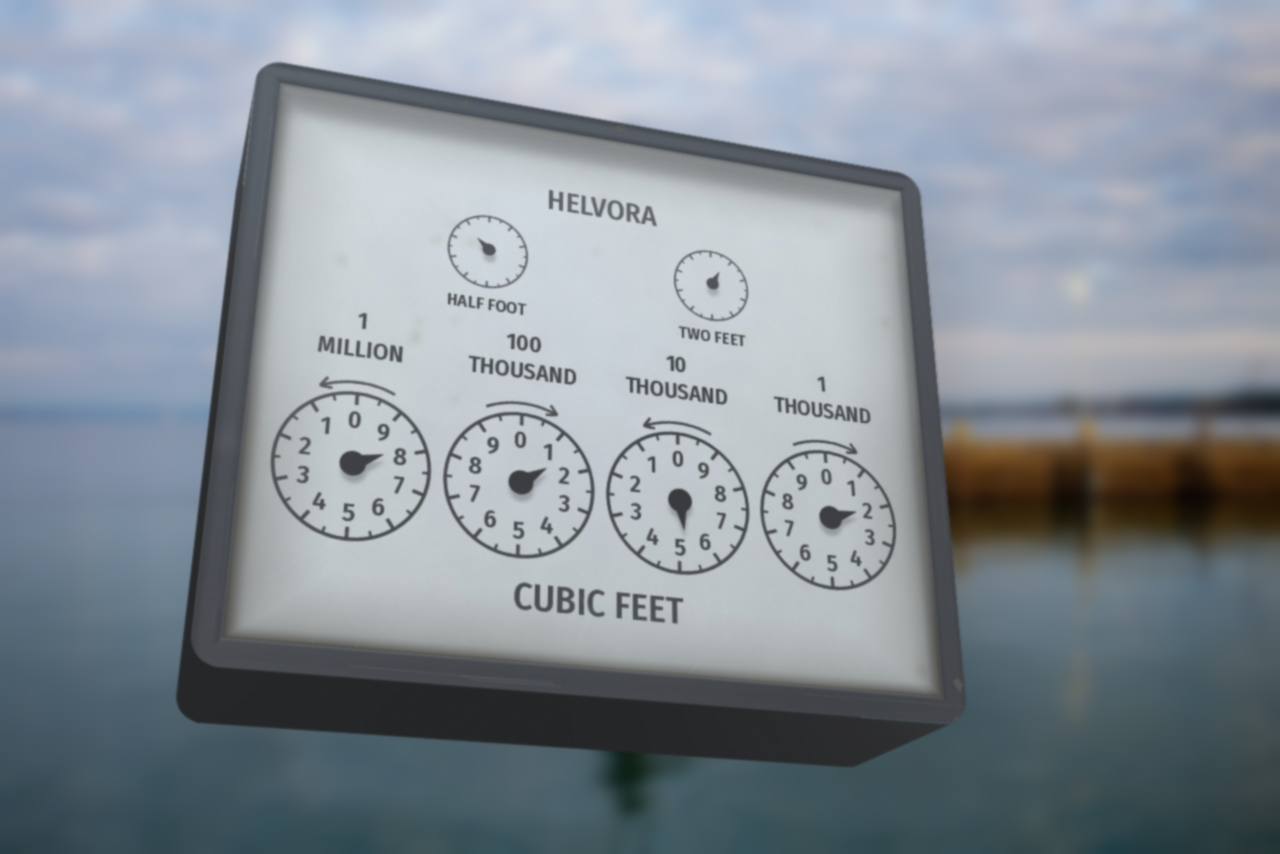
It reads **815200** ft³
